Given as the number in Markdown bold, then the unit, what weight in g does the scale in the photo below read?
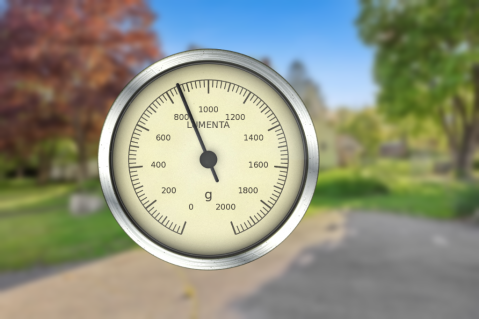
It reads **860** g
